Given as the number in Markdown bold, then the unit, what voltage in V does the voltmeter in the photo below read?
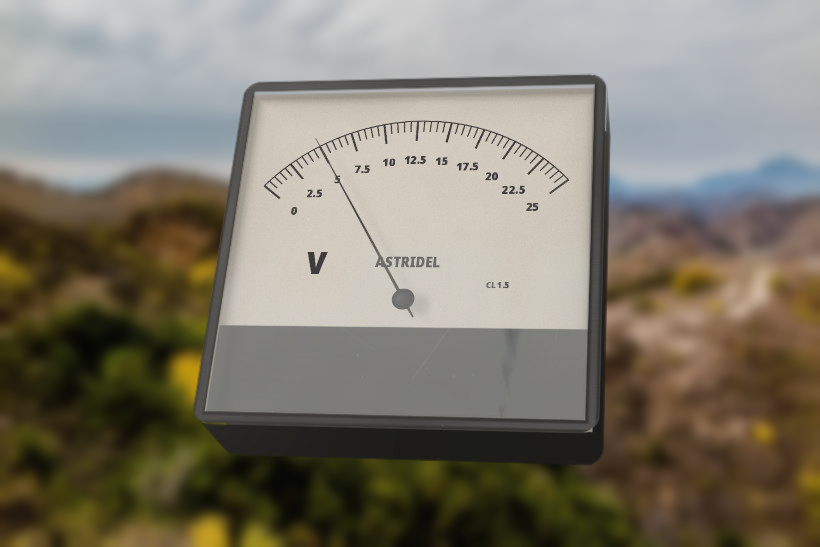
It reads **5** V
